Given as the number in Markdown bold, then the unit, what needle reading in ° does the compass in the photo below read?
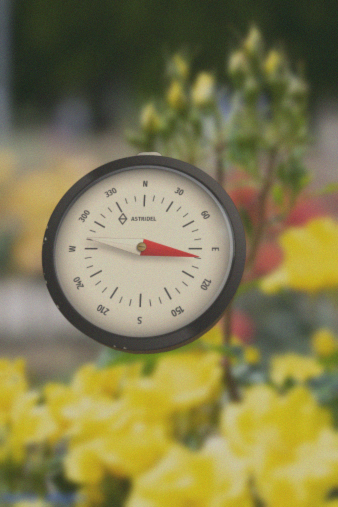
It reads **100** °
